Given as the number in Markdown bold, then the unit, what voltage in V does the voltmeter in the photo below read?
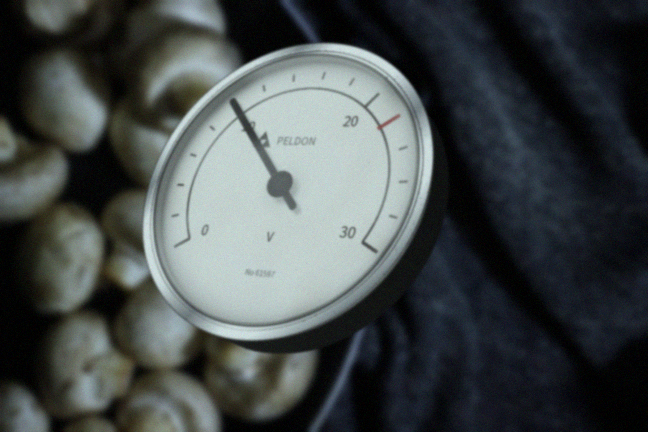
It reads **10** V
